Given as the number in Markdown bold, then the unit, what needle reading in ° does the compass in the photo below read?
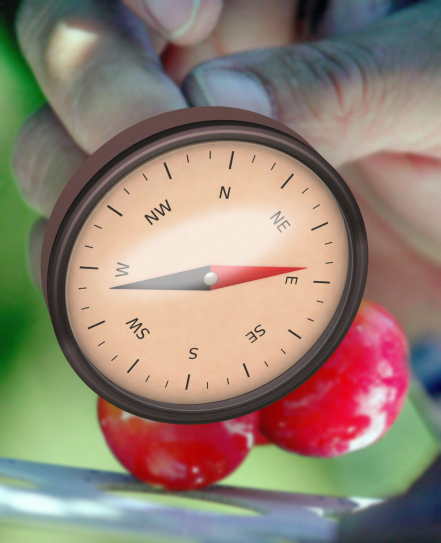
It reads **80** °
